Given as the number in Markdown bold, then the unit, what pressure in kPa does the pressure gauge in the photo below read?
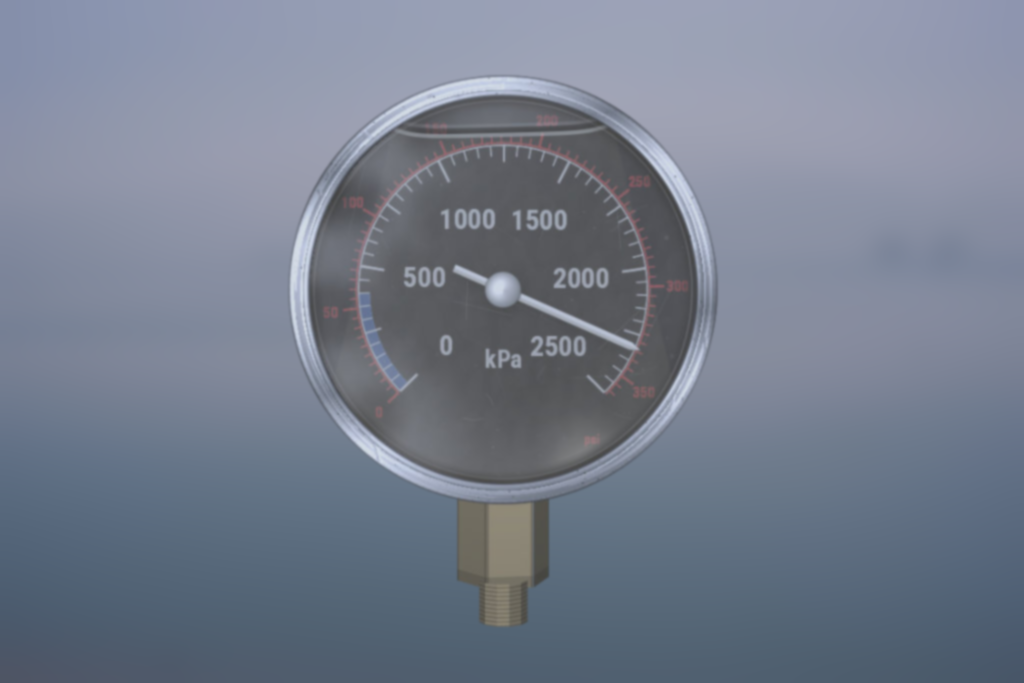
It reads **2300** kPa
